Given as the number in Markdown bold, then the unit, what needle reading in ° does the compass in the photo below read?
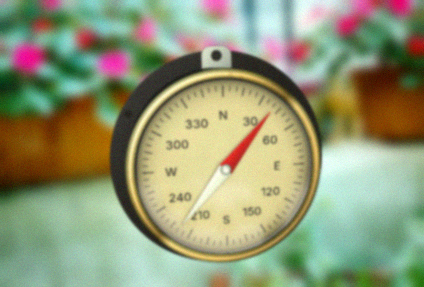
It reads **40** °
